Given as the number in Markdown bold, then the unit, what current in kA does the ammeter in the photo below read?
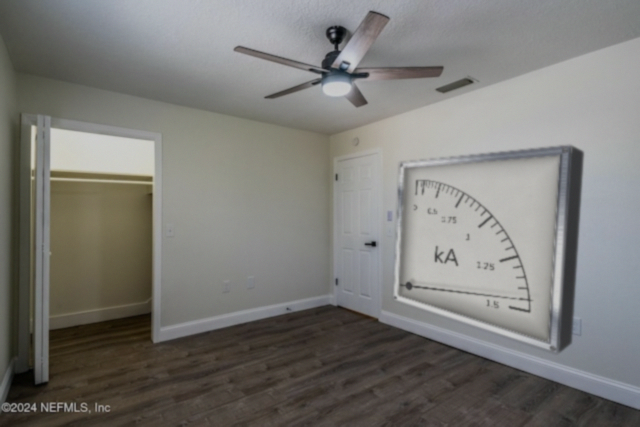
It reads **1.45** kA
